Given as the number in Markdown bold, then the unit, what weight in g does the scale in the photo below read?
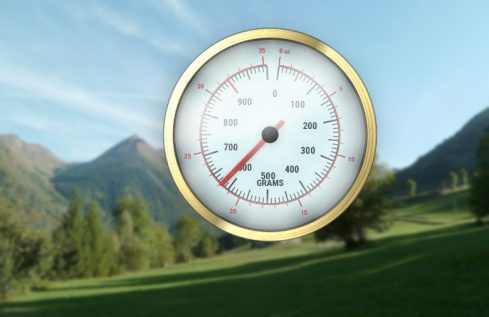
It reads **620** g
